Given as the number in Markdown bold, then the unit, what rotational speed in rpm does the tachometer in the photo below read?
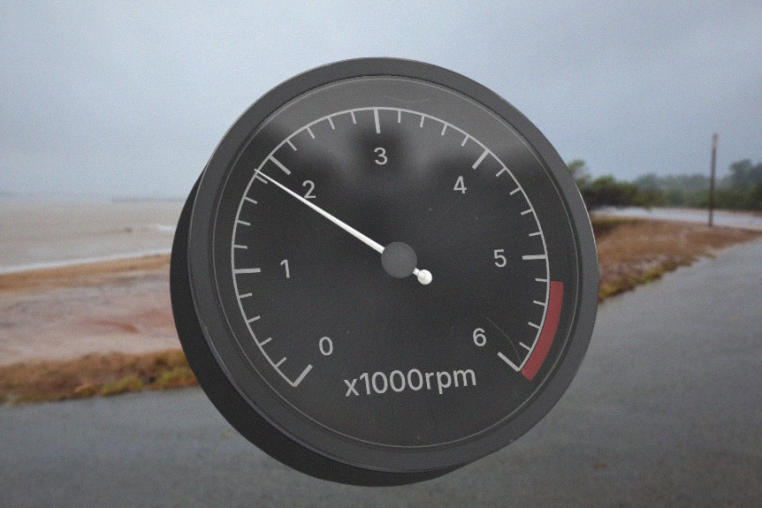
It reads **1800** rpm
